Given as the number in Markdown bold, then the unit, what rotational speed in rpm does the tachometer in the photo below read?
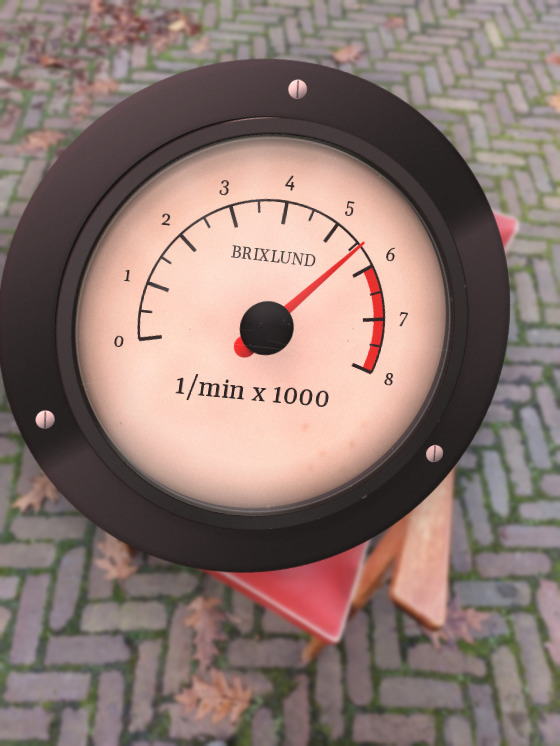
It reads **5500** rpm
